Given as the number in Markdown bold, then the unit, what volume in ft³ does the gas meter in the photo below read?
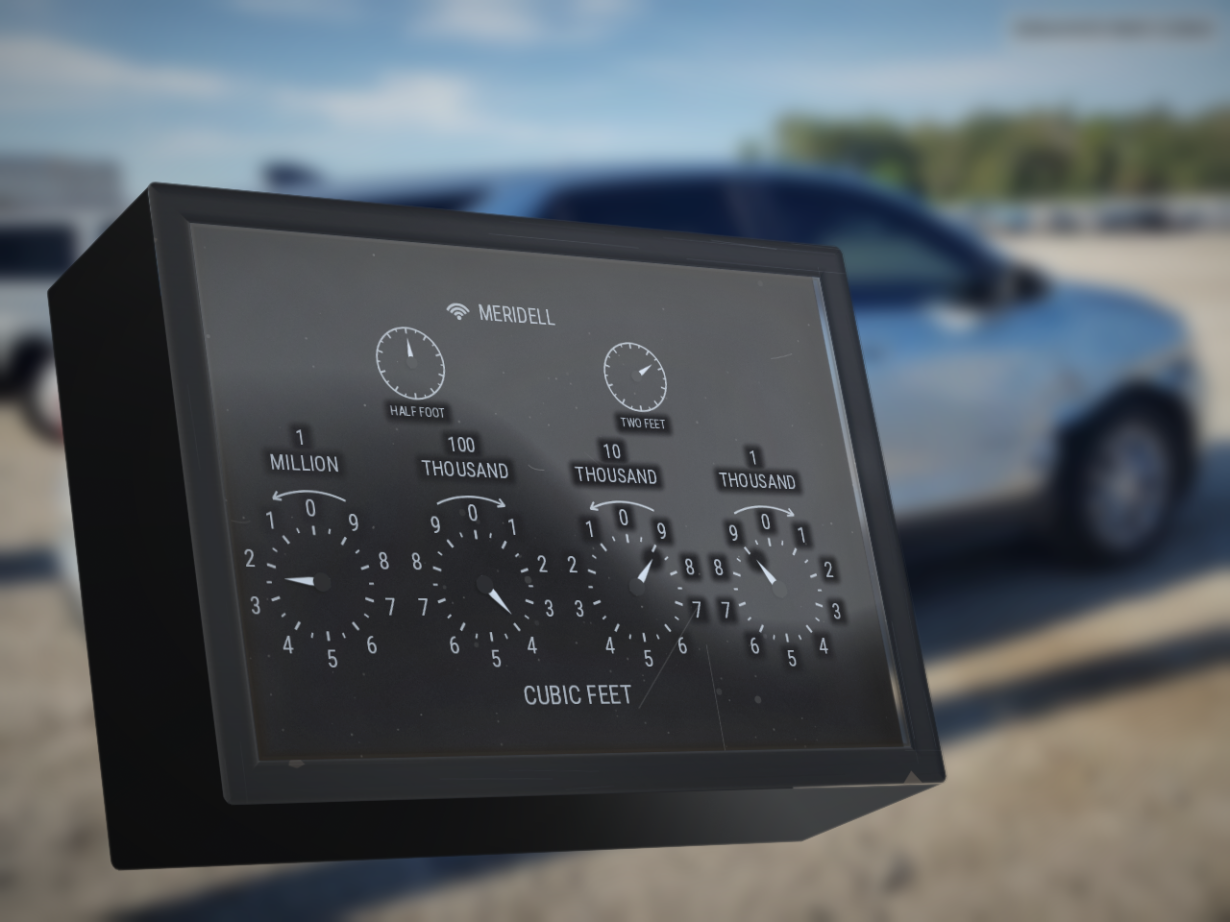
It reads **238900** ft³
